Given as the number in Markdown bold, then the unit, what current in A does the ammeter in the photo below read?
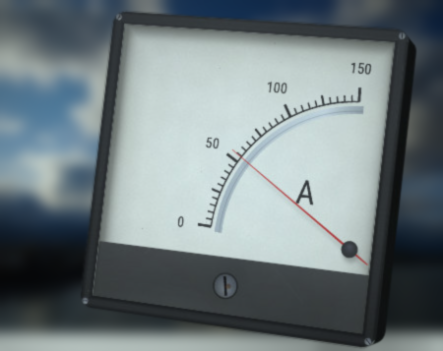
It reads **55** A
